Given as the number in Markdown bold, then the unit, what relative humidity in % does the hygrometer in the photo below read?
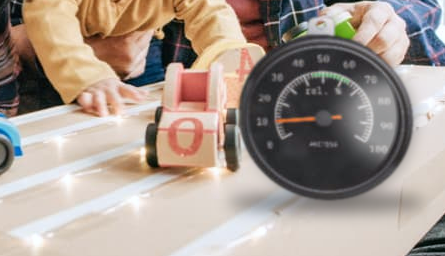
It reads **10** %
